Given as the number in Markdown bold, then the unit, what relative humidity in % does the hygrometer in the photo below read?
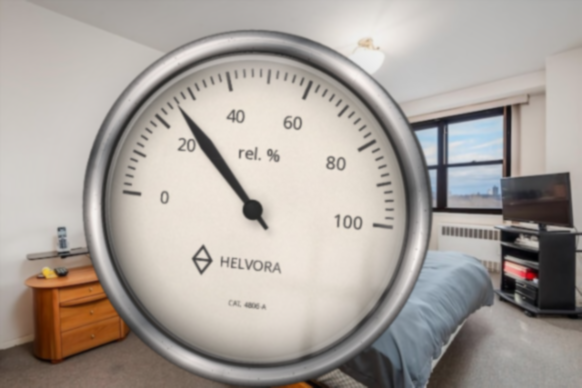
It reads **26** %
